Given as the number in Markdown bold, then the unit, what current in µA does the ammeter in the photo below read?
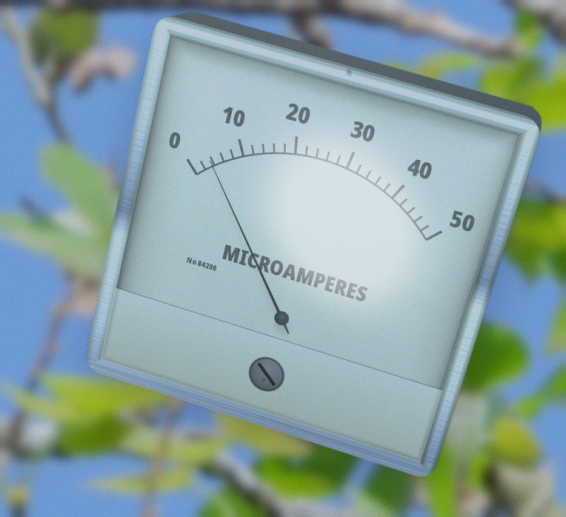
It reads **4** µA
